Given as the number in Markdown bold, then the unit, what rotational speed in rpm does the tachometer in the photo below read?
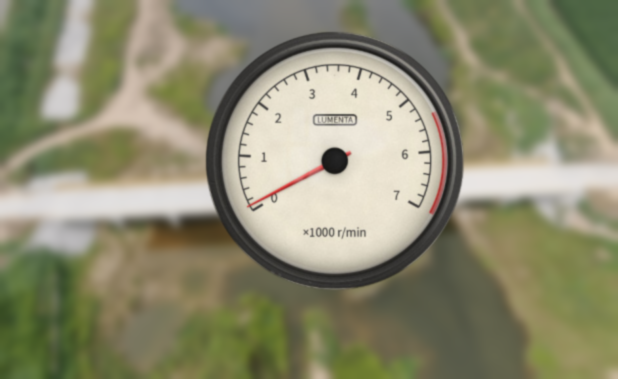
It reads **100** rpm
